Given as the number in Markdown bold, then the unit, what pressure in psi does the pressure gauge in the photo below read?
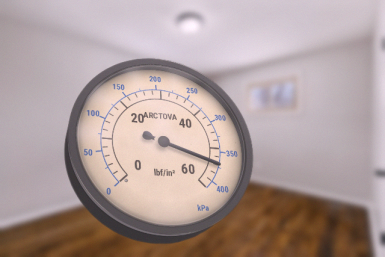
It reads **54** psi
